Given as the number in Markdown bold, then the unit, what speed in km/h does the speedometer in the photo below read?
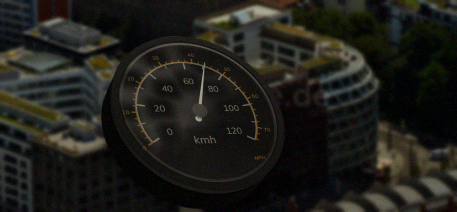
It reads **70** km/h
